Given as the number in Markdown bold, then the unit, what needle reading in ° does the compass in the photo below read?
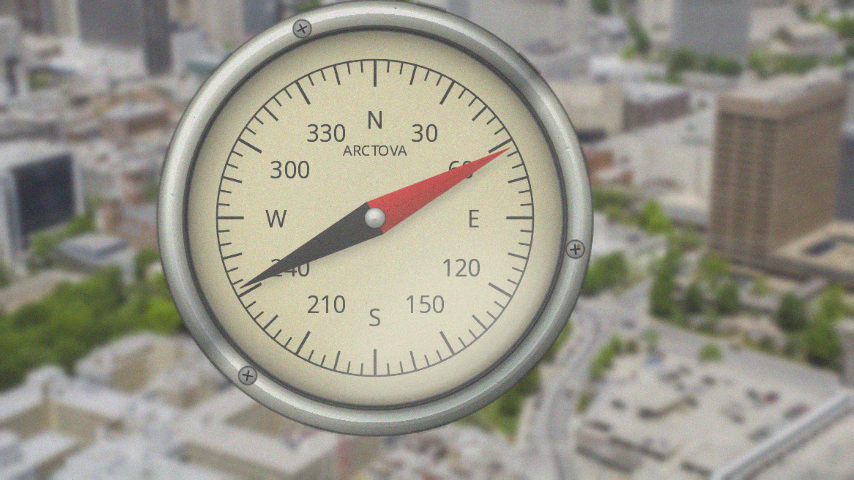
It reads **62.5** °
